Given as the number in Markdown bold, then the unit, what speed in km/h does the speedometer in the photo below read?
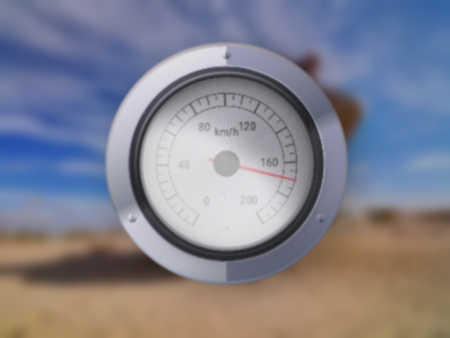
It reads **170** km/h
